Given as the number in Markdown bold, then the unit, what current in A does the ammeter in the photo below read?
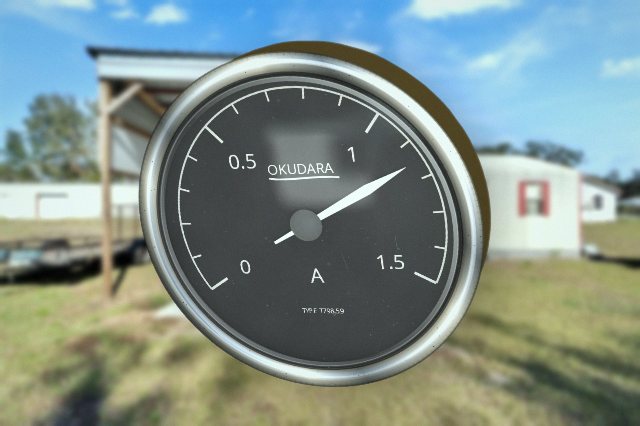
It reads **1.15** A
